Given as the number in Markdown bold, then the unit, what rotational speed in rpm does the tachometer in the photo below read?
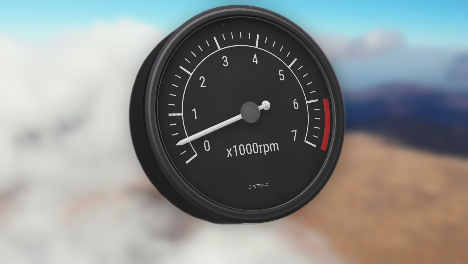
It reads **400** rpm
